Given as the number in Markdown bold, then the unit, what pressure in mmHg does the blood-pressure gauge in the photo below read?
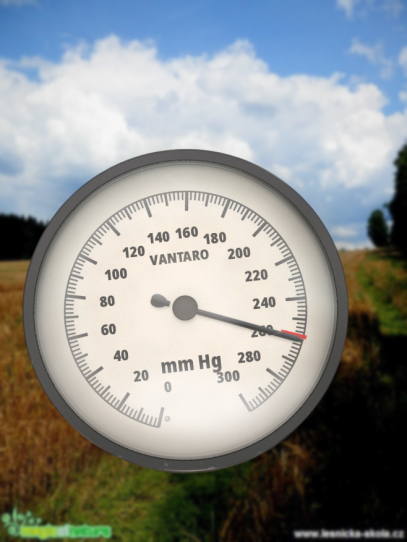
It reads **260** mmHg
